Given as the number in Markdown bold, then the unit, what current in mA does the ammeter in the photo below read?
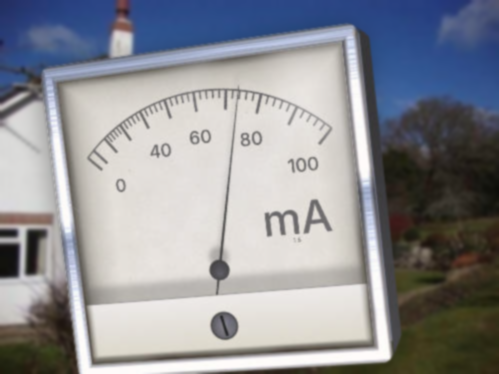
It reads **74** mA
